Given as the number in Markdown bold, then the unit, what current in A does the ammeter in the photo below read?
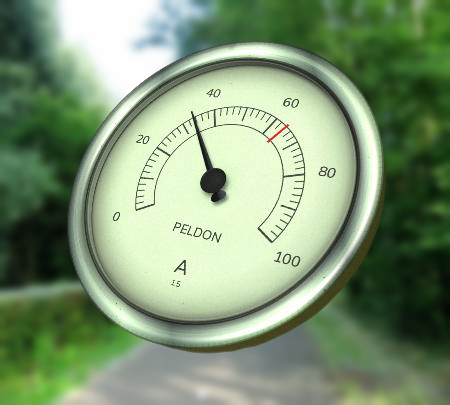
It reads **34** A
